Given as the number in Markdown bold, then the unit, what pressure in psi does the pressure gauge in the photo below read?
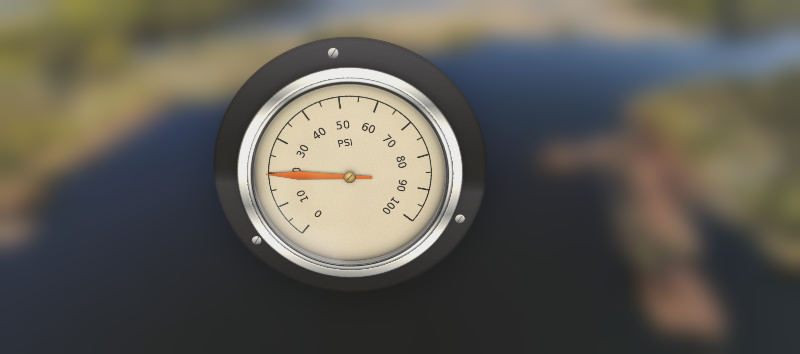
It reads **20** psi
